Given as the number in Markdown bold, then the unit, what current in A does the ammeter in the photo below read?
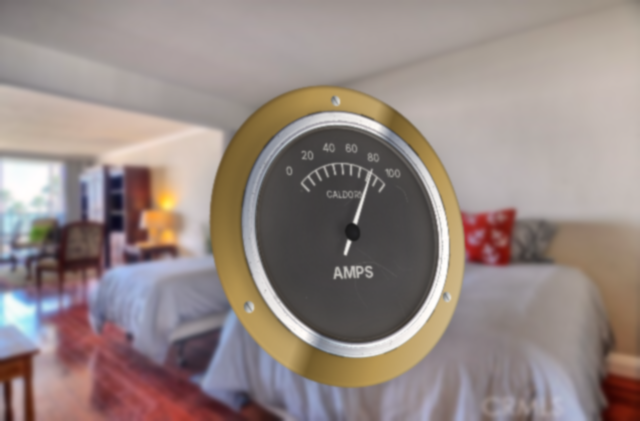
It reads **80** A
